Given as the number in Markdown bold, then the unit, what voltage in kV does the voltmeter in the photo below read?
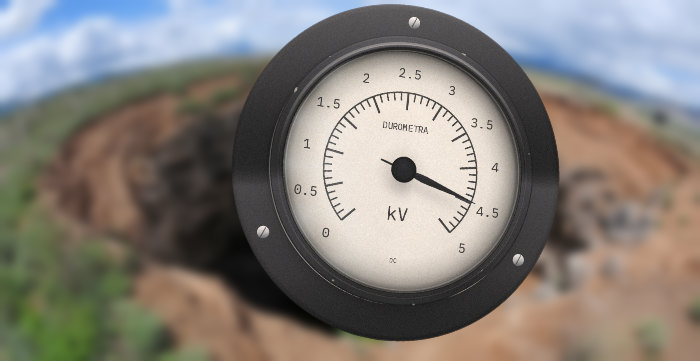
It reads **4.5** kV
